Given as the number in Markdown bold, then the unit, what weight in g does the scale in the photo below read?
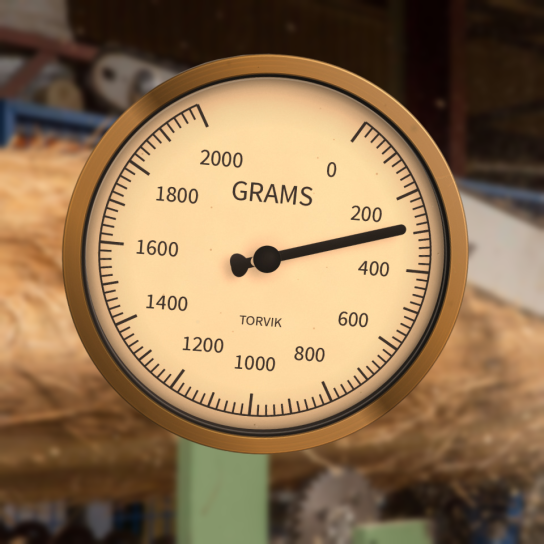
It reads **280** g
